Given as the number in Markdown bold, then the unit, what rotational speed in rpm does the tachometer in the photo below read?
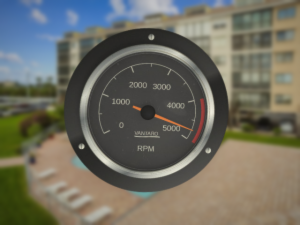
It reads **4750** rpm
